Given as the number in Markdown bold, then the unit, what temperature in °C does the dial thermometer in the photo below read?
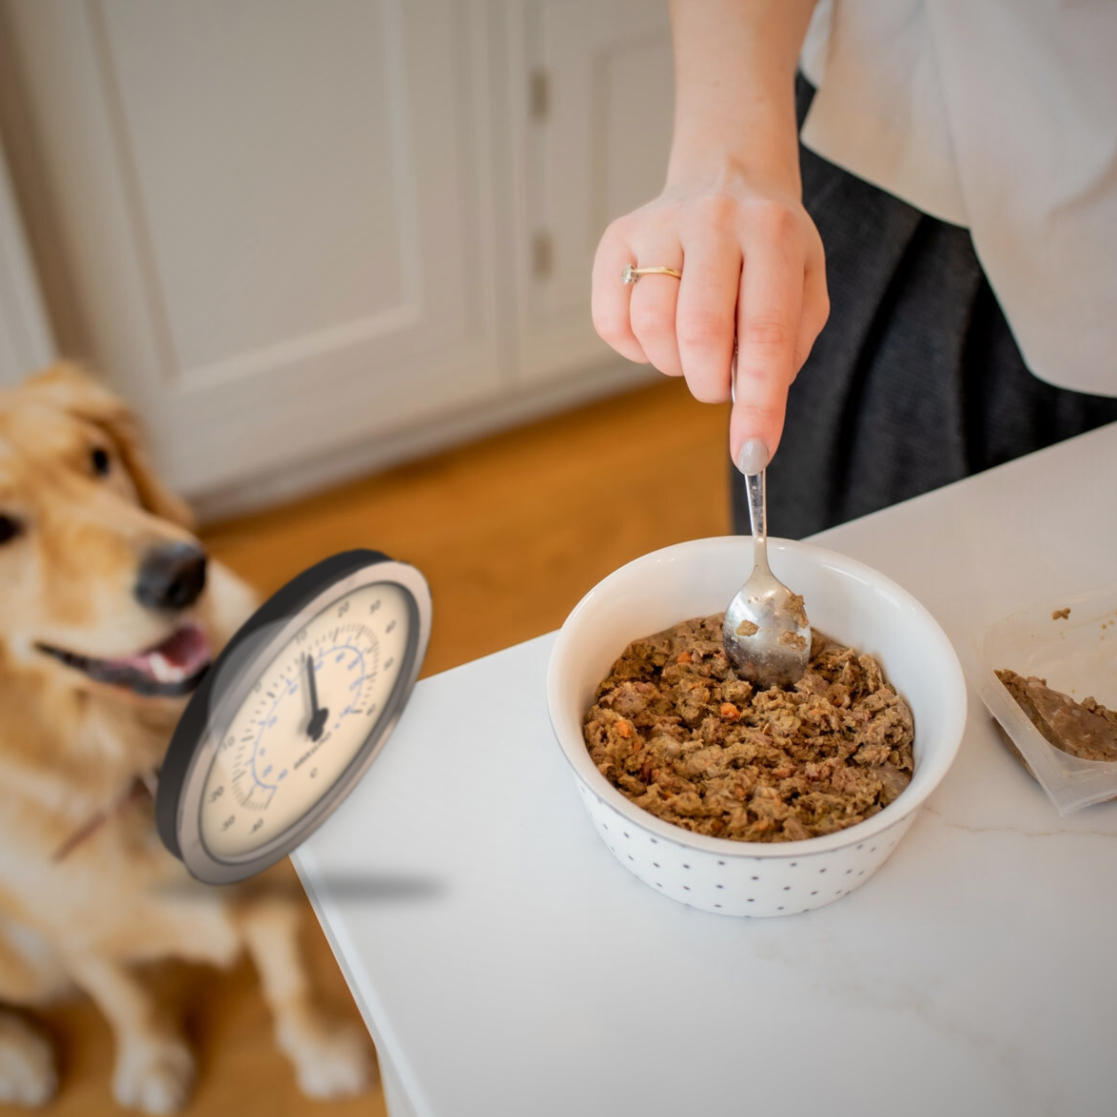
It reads **10** °C
